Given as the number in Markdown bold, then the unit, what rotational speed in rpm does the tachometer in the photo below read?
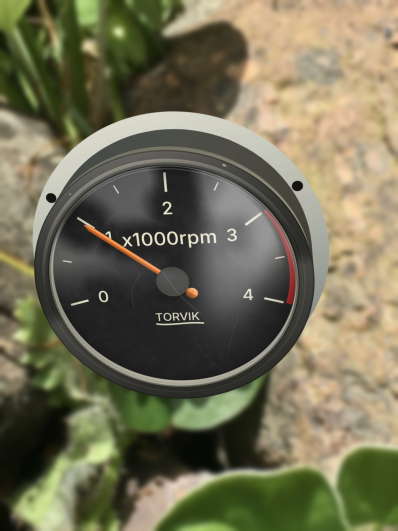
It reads **1000** rpm
